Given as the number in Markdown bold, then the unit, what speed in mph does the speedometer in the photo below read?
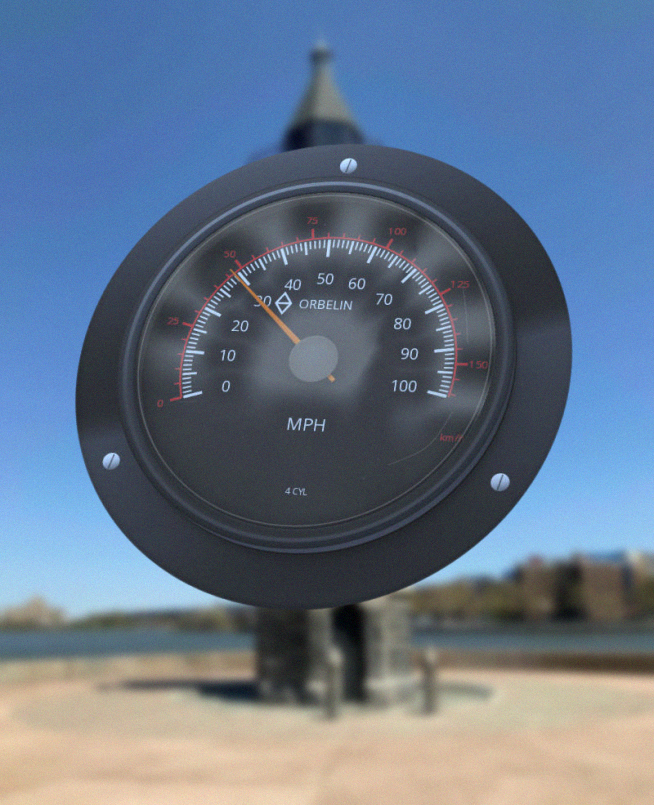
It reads **29** mph
